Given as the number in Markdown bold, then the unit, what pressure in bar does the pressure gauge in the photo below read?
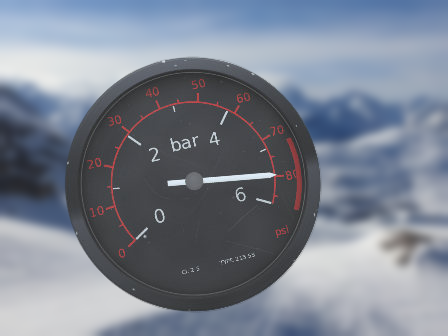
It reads **5.5** bar
